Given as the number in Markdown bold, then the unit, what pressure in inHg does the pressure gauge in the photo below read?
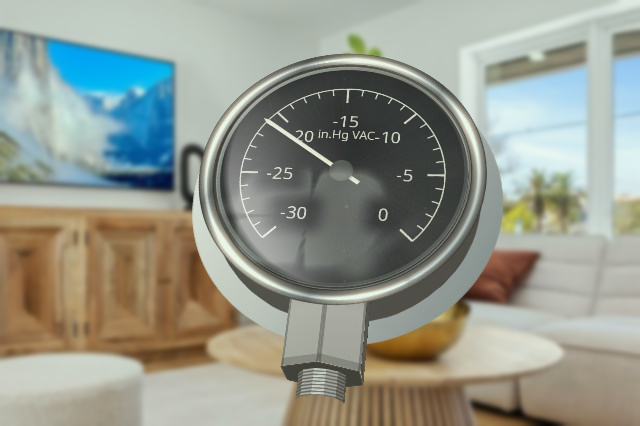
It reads **-21** inHg
